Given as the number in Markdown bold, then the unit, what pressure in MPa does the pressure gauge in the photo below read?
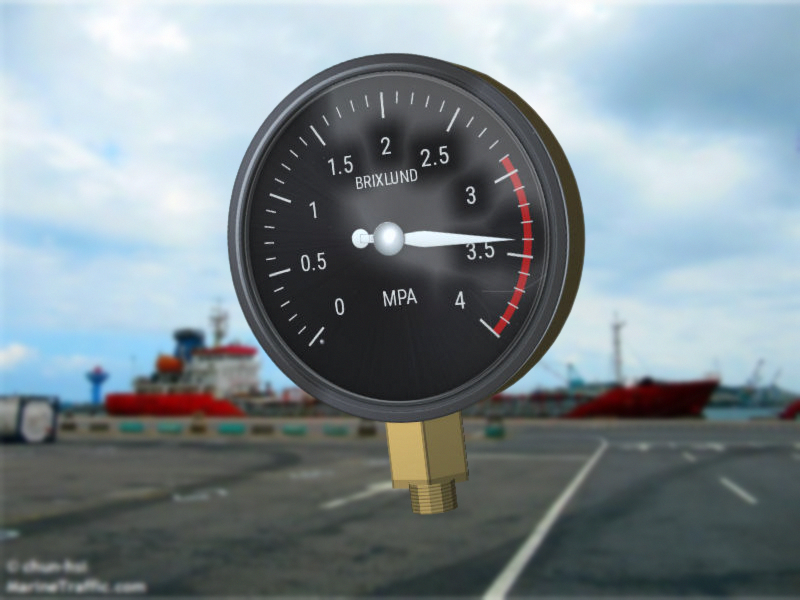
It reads **3.4** MPa
